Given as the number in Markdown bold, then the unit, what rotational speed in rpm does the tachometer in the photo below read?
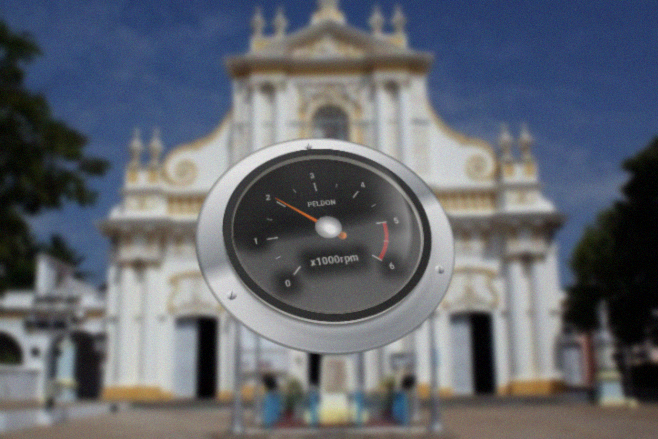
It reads **2000** rpm
